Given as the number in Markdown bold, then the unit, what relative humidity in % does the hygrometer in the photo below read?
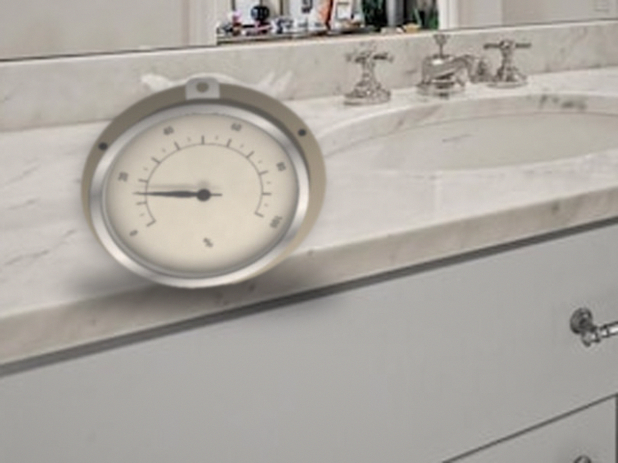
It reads **15** %
